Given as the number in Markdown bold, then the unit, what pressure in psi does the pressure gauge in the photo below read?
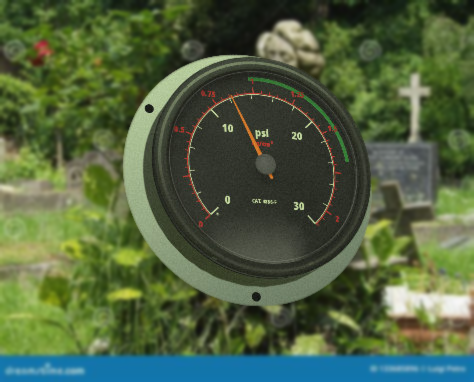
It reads **12** psi
